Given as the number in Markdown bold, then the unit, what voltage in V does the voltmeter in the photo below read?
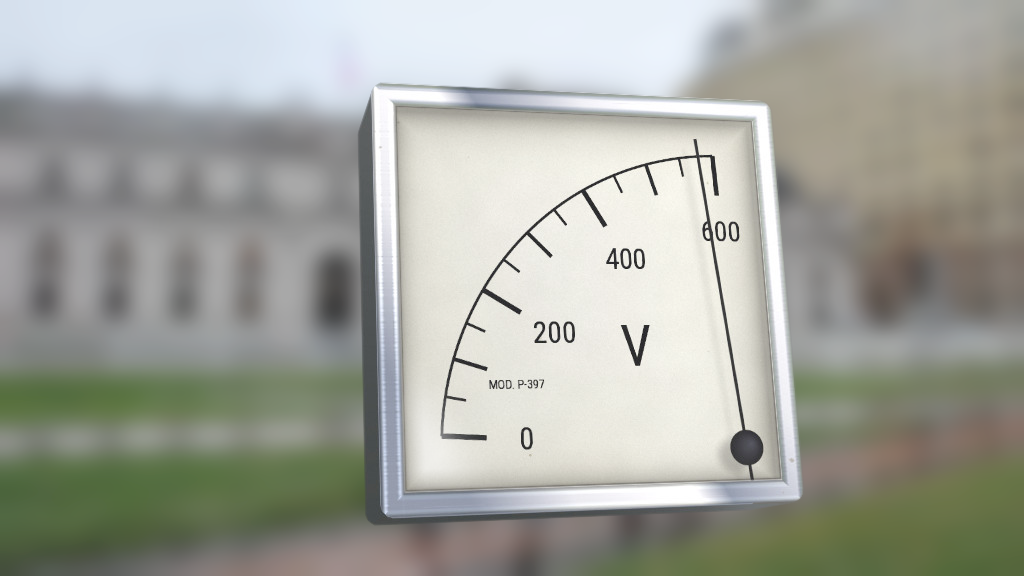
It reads **575** V
